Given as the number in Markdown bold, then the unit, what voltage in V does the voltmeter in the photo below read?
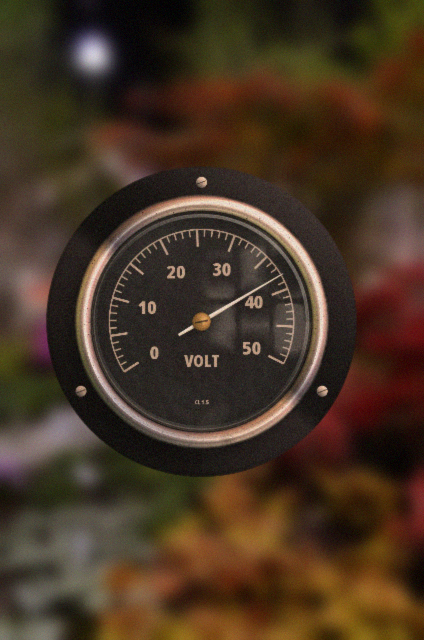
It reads **38** V
